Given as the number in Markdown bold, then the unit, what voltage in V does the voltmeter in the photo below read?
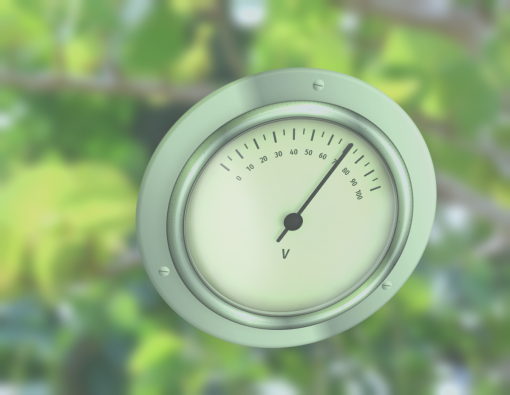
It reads **70** V
